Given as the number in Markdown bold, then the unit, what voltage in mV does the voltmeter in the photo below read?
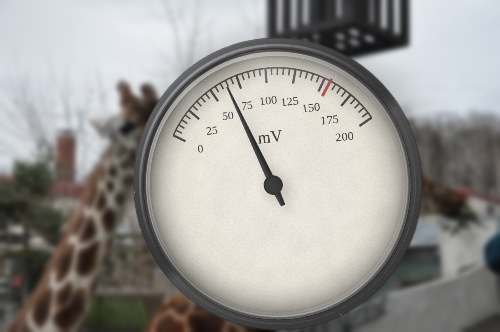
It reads **65** mV
